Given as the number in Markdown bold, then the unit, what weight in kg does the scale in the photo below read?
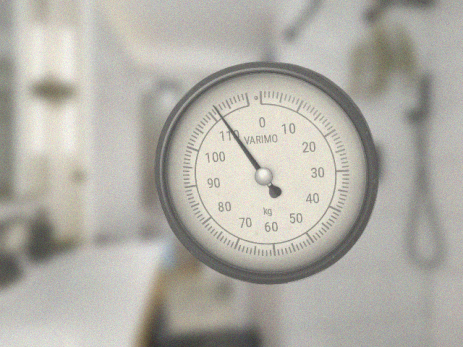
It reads **112** kg
